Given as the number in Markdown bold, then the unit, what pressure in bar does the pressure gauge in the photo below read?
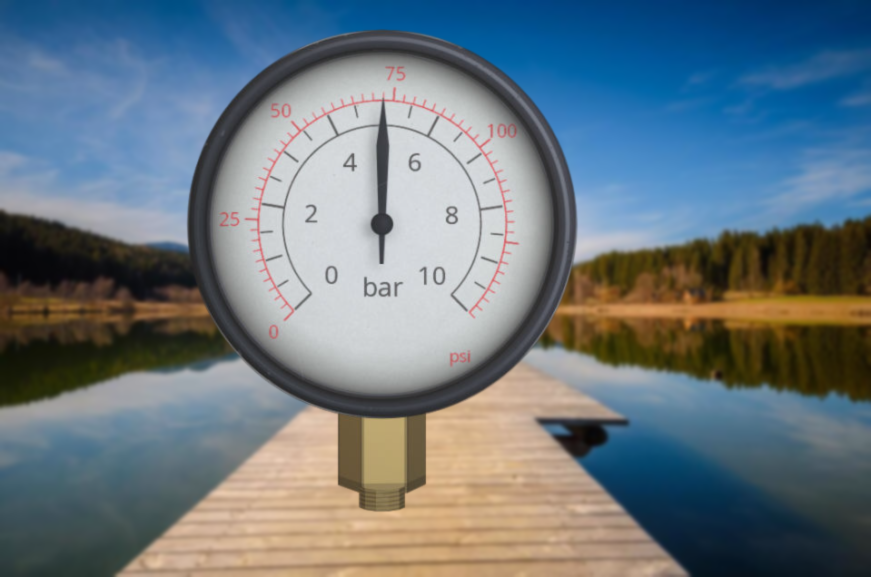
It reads **5** bar
